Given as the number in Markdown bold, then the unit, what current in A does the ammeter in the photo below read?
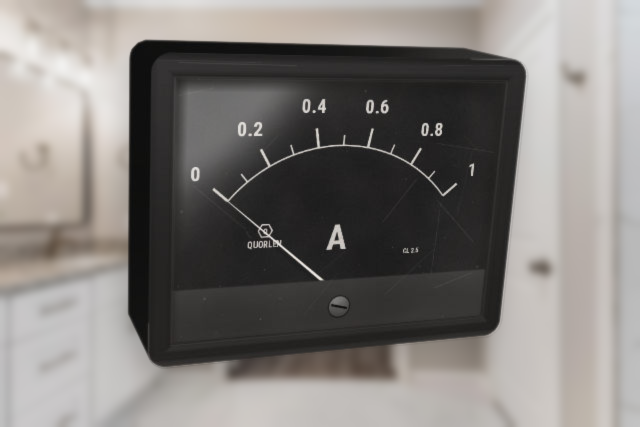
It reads **0** A
